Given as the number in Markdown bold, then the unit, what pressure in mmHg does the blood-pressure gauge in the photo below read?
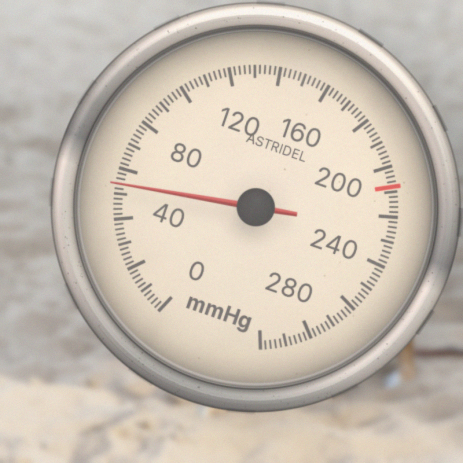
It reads **54** mmHg
